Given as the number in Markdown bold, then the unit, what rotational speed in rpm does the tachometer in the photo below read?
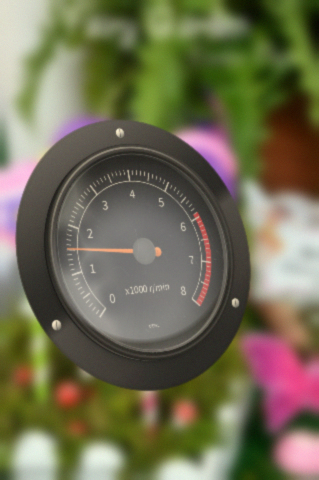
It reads **1500** rpm
